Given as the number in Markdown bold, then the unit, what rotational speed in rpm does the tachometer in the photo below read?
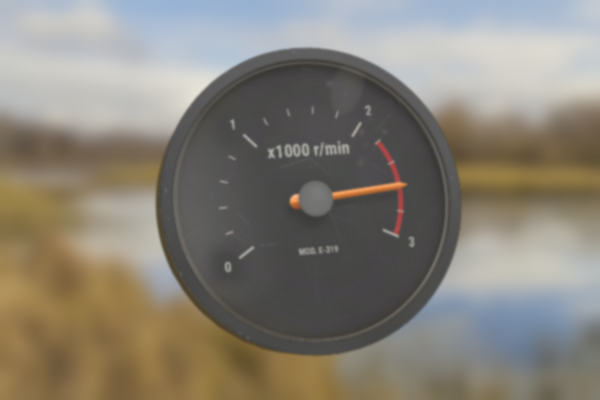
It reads **2600** rpm
